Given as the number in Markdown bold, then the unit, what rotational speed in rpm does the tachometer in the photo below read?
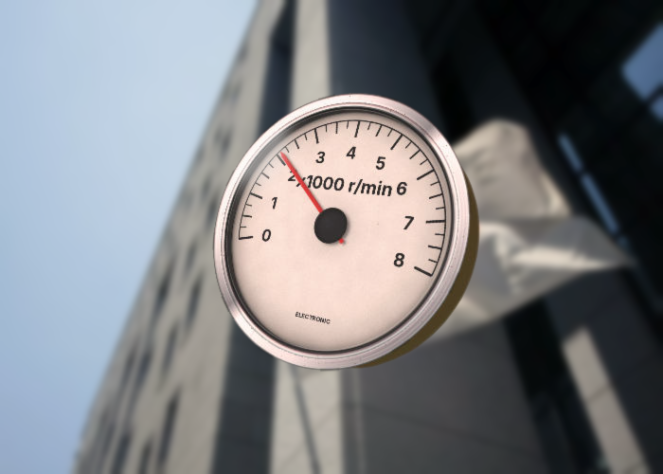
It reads **2125** rpm
